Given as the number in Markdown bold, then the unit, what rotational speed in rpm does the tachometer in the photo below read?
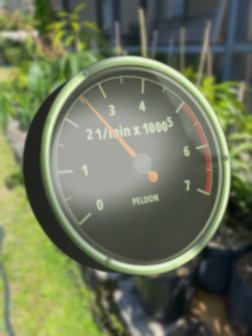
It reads **2500** rpm
